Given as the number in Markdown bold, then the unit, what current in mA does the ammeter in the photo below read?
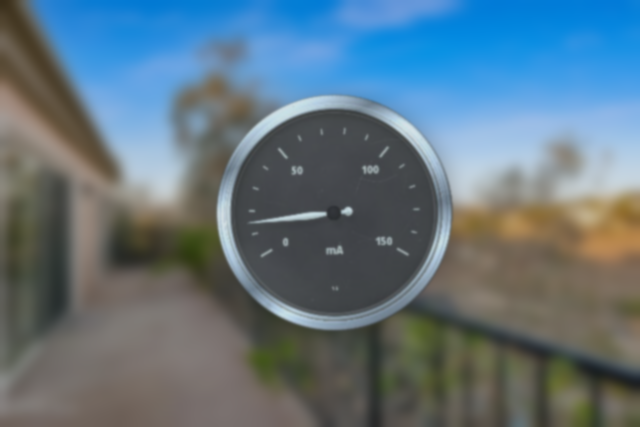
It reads **15** mA
